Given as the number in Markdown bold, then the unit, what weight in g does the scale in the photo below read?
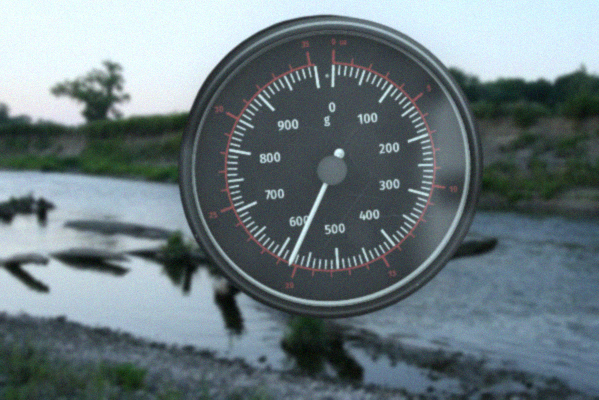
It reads **580** g
